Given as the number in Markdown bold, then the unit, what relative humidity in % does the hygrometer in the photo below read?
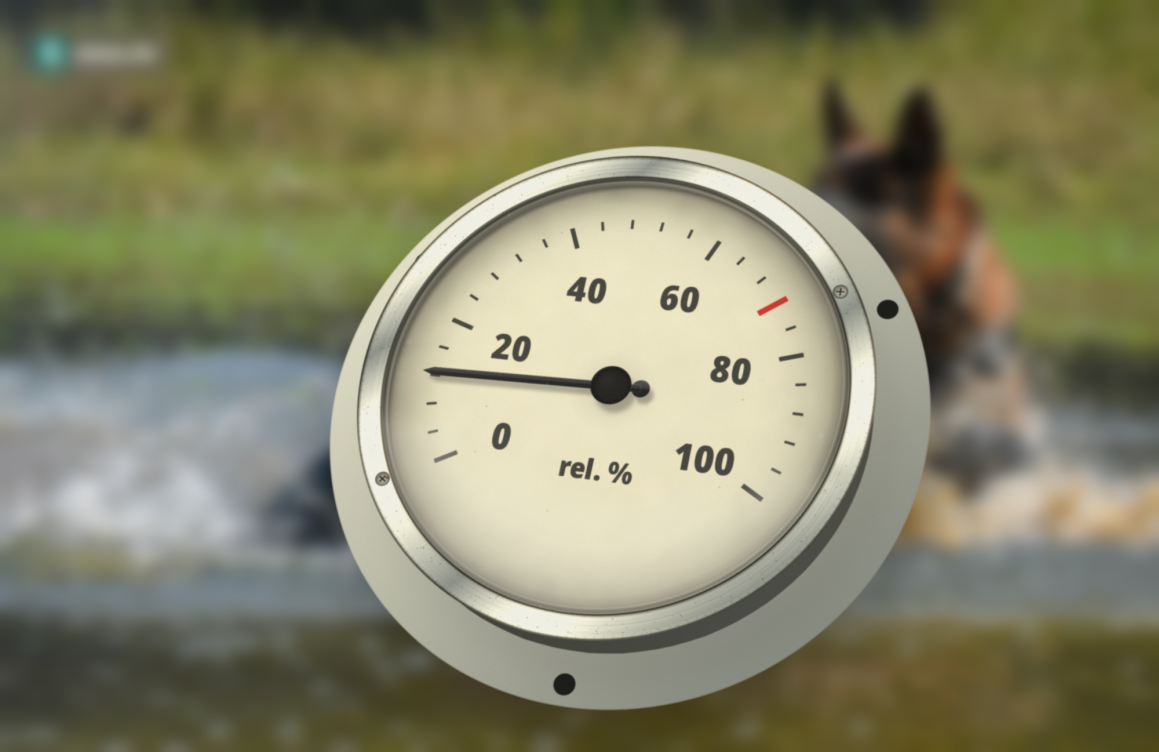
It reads **12** %
